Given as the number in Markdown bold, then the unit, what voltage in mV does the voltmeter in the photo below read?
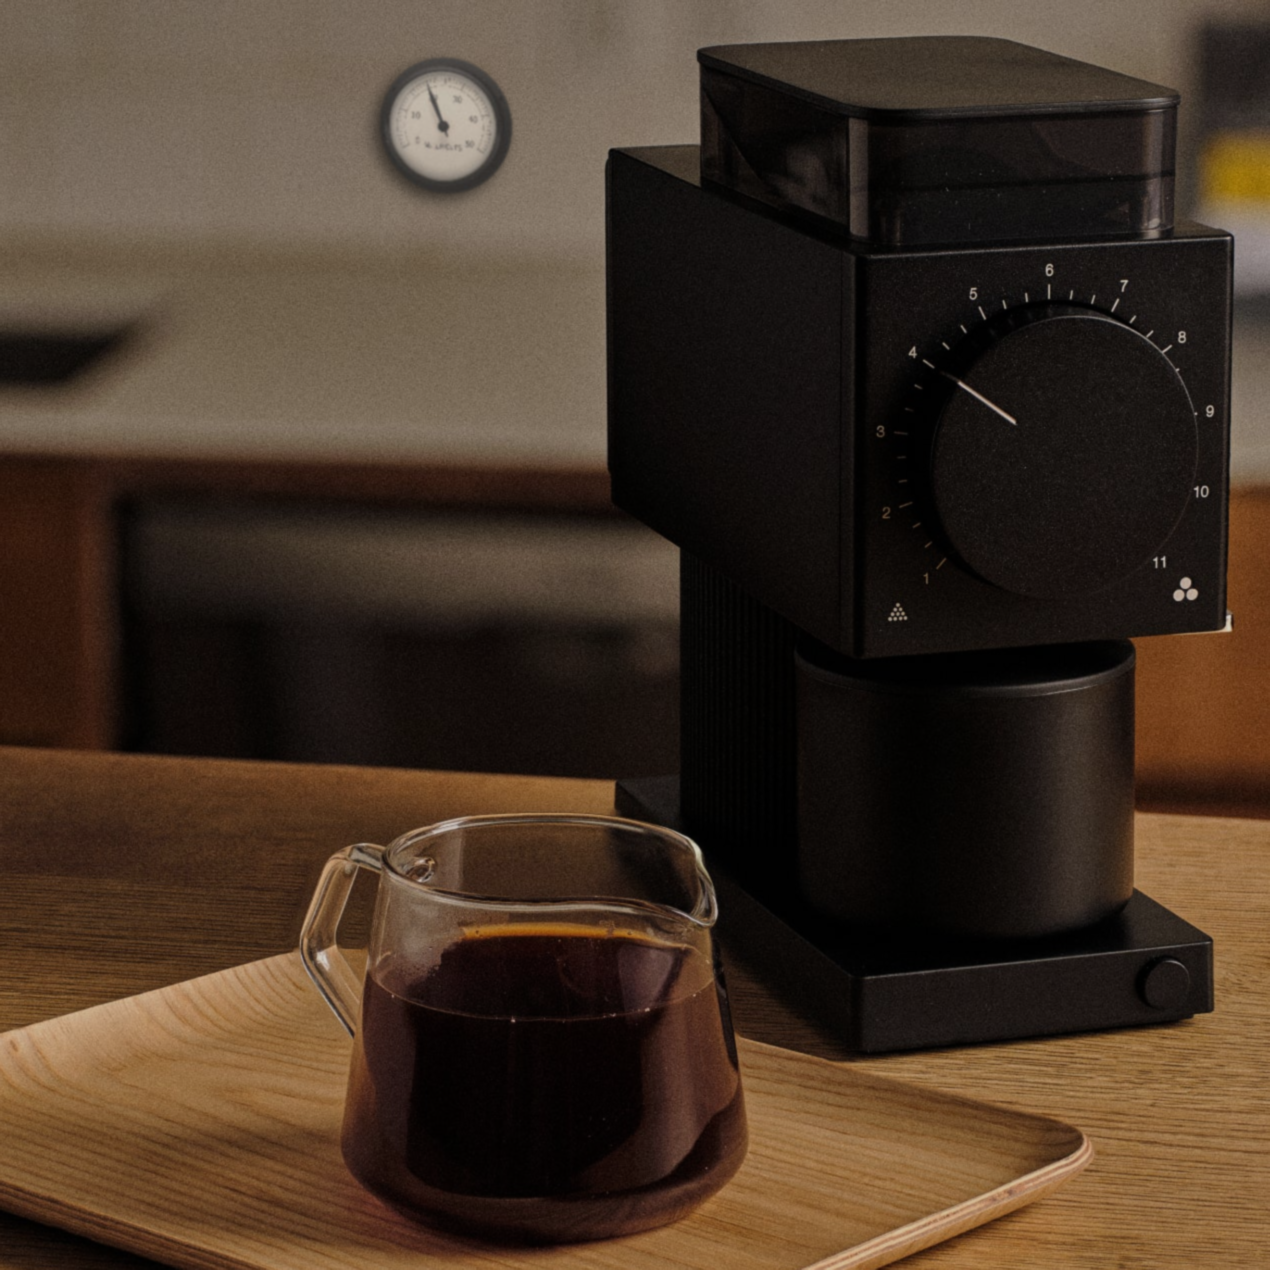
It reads **20** mV
